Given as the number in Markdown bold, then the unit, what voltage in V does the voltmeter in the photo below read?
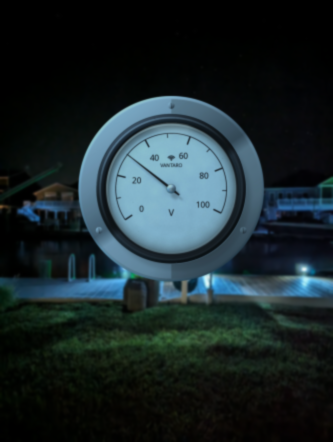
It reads **30** V
